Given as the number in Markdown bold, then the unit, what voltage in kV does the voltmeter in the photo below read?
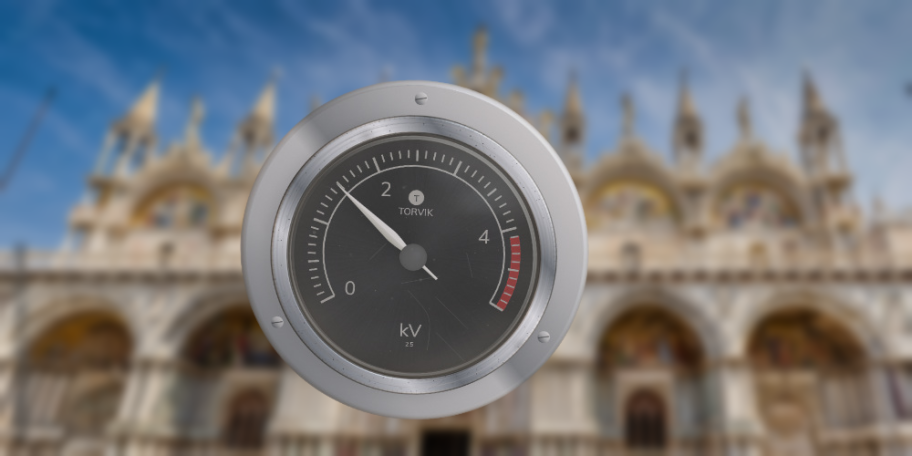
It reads **1.5** kV
